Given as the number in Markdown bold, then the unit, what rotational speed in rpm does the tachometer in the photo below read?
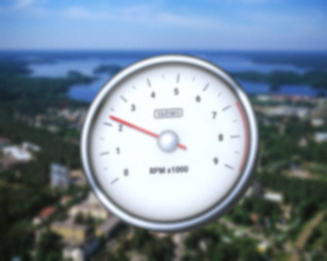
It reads **2250** rpm
